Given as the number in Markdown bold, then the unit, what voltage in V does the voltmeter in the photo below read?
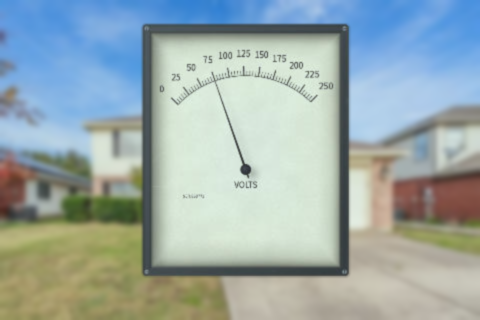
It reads **75** V
